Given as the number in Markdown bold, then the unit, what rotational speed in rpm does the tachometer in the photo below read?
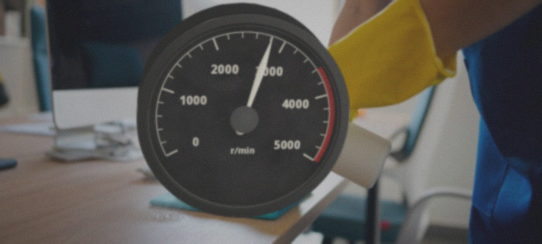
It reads **2800** rpm
